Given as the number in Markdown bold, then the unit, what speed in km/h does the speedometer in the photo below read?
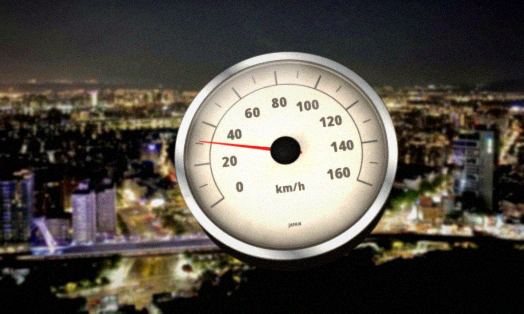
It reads **30** km/h
